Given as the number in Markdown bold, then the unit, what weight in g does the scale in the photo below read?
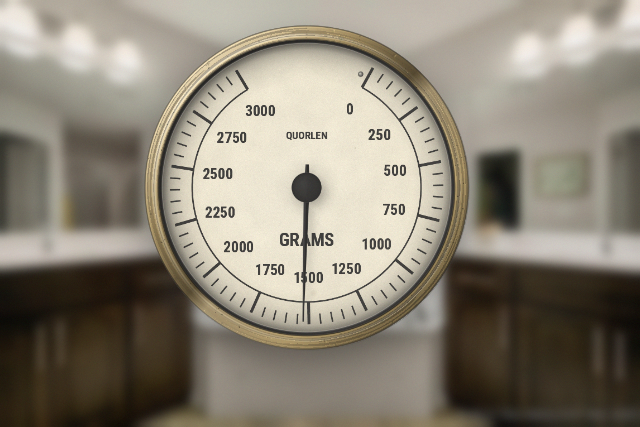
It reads **1525** g
